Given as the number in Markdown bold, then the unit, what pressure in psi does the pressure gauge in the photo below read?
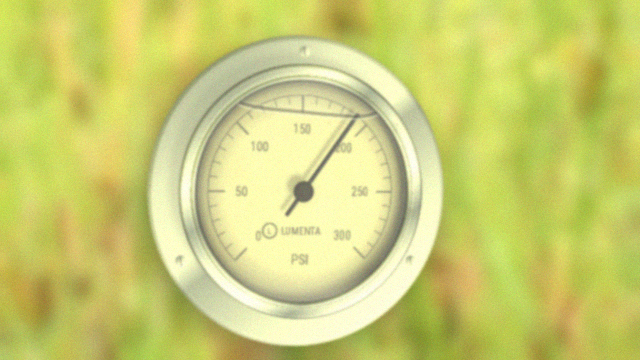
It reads **190** psi
